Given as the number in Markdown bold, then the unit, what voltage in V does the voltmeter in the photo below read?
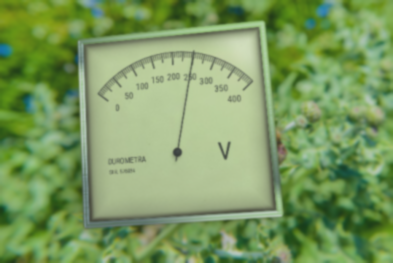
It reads **250** V
